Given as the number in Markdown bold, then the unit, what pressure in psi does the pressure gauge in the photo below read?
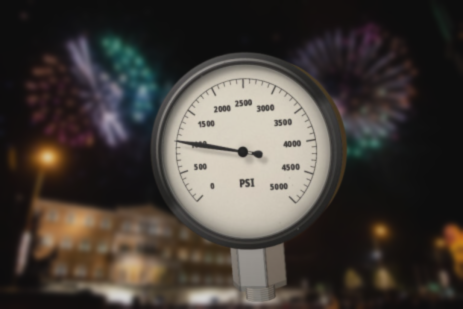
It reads **1000** psi
